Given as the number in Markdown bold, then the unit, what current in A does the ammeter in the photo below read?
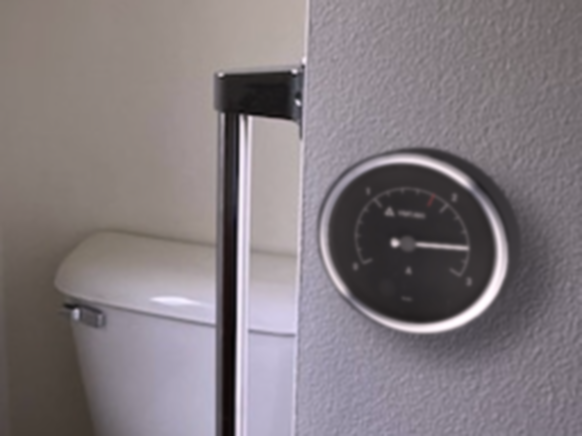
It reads **2.6** A
